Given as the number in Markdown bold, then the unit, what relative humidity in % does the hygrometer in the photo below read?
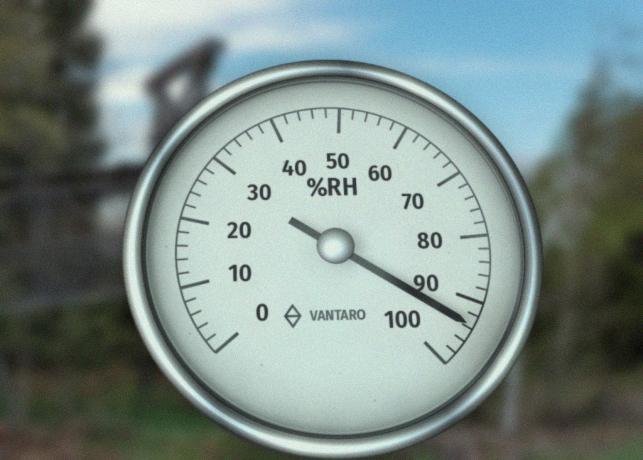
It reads **94** %
